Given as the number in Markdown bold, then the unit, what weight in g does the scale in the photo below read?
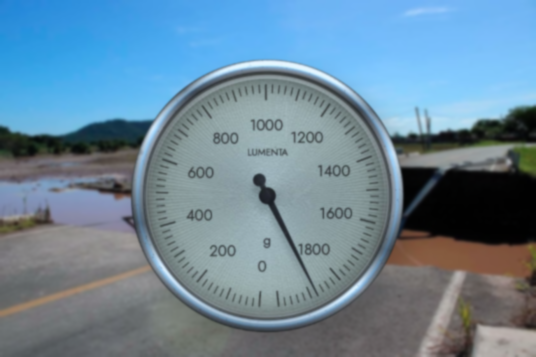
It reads **1880** g
